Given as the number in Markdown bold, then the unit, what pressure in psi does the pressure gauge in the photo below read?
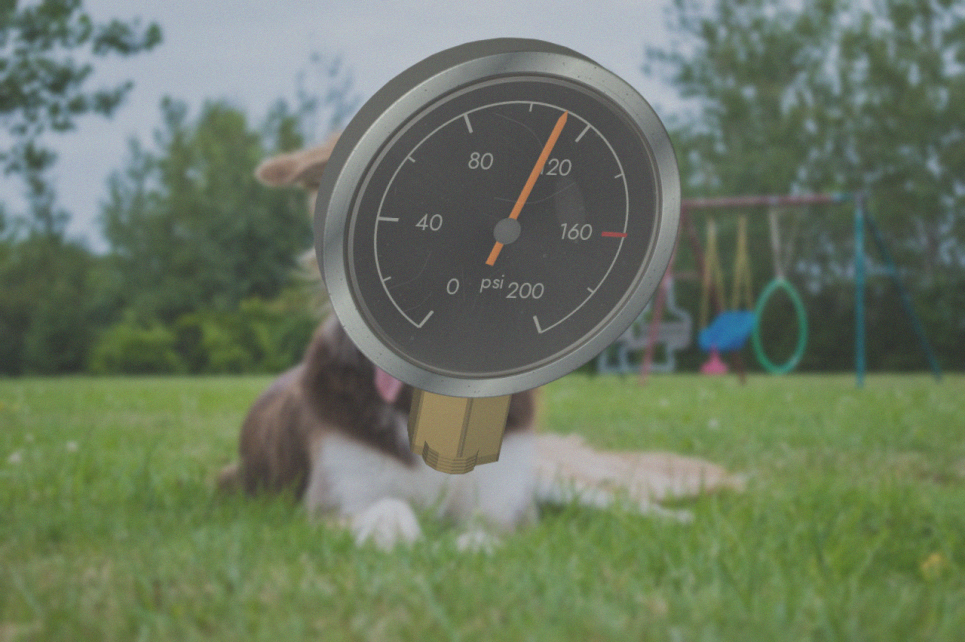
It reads **110** psi
